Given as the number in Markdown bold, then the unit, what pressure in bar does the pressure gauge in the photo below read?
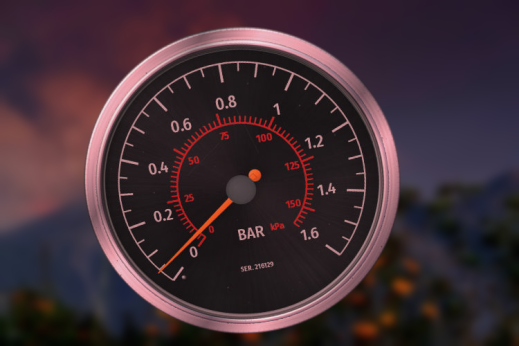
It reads **0.05** bar
